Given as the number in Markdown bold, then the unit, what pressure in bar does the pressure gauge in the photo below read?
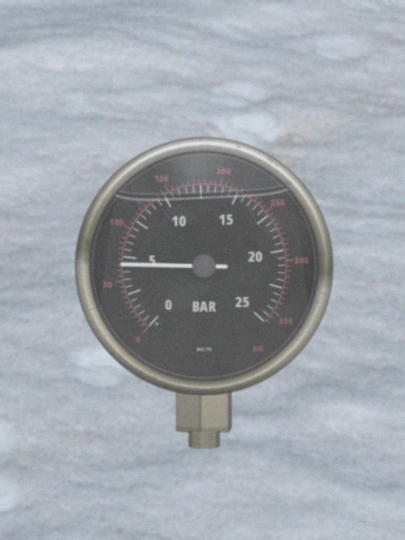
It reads **4.5** bar
